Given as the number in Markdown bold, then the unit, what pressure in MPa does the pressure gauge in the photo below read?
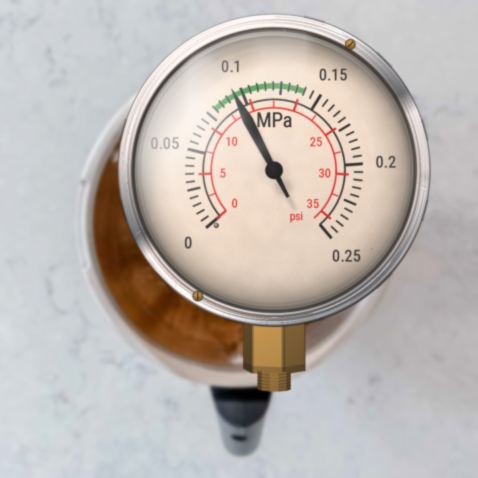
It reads **0.095** MPa
